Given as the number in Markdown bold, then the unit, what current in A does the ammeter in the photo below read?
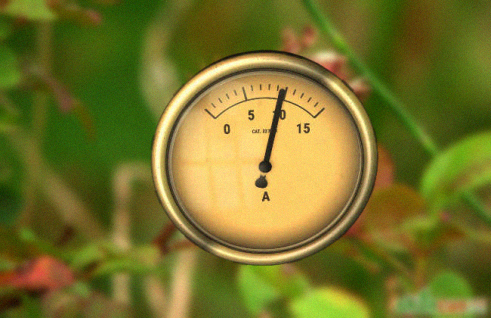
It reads **9.5** A
